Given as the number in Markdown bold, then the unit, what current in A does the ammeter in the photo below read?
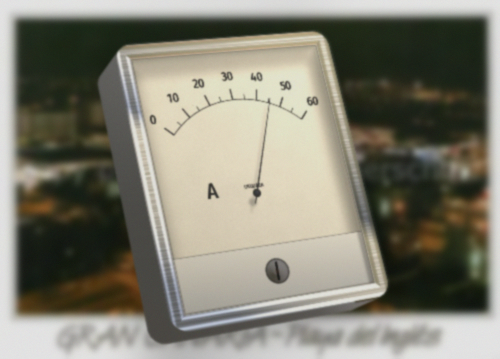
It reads **45** A
